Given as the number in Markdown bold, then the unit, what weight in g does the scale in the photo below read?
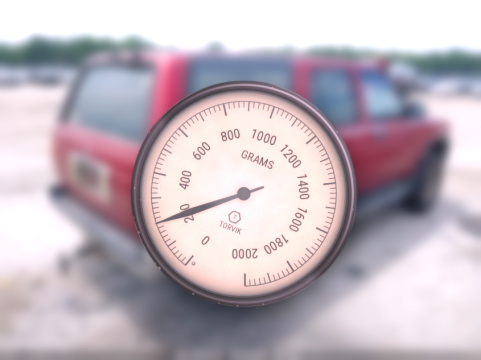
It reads **200** g
